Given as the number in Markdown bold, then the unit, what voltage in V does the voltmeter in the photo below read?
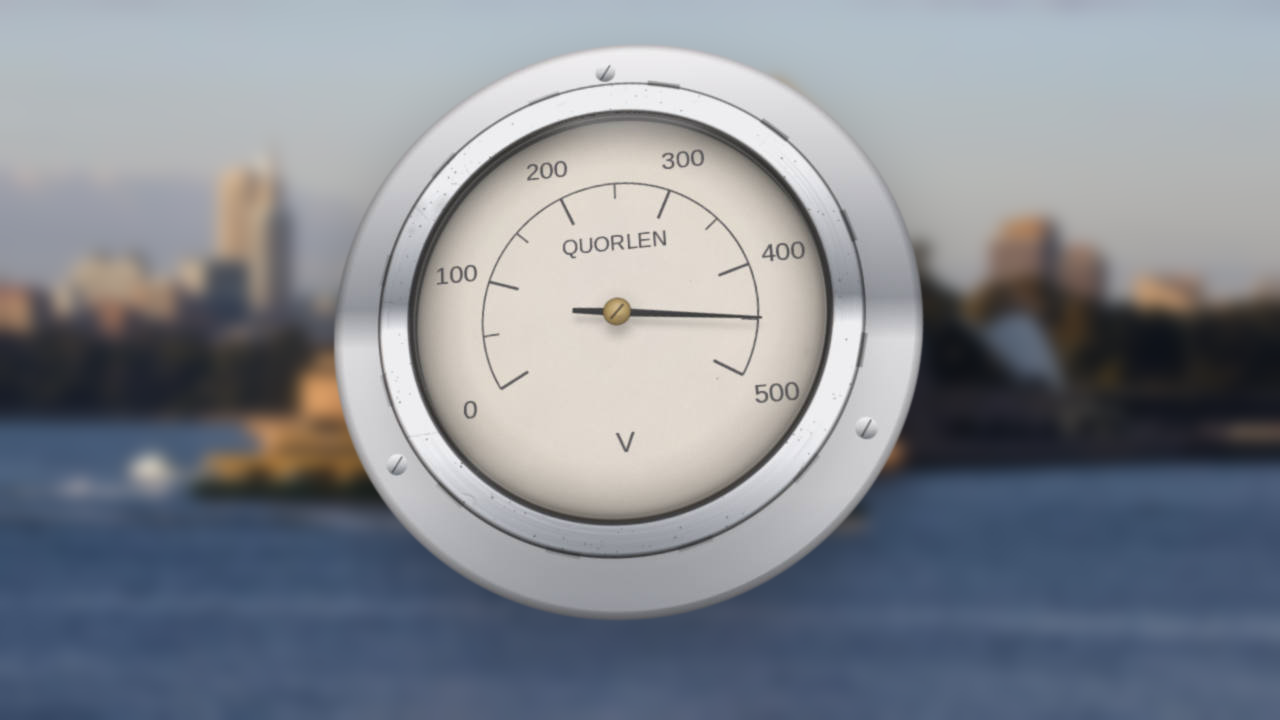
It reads **450** V
